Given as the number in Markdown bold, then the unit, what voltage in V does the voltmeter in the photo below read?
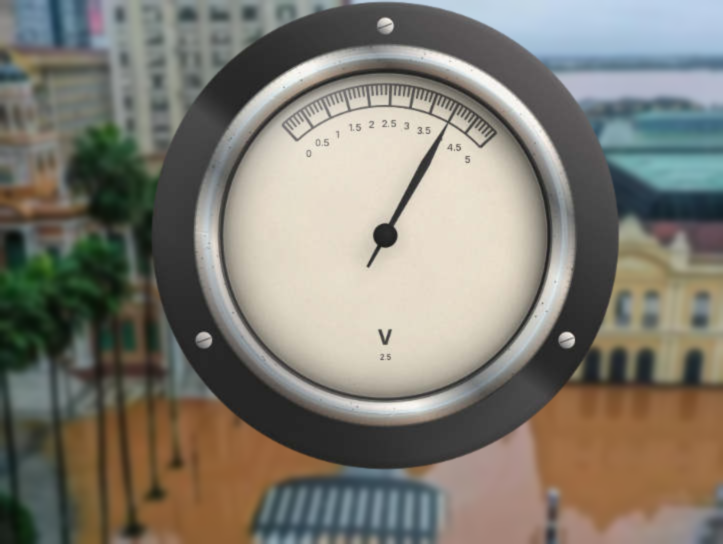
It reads **4** V
